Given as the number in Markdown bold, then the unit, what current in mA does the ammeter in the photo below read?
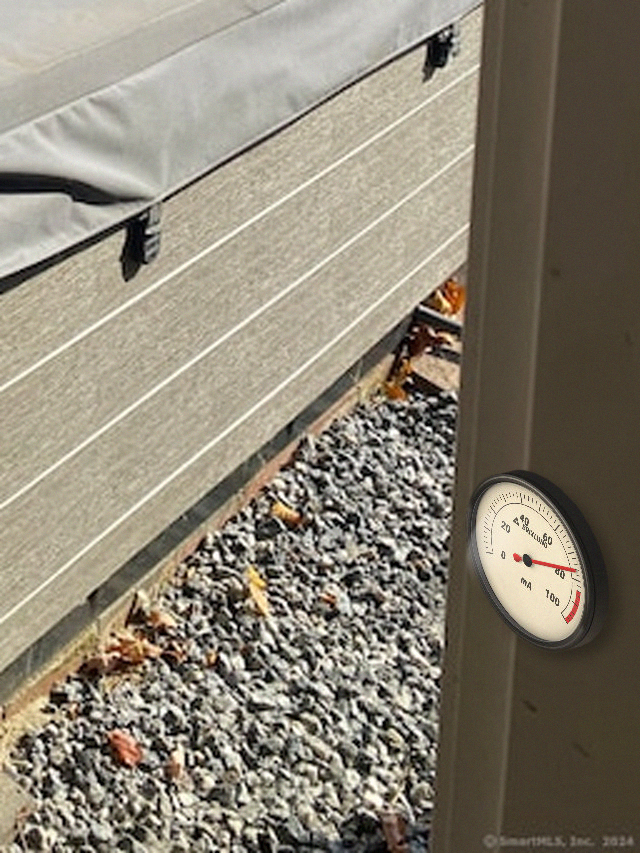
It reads **76** mA
